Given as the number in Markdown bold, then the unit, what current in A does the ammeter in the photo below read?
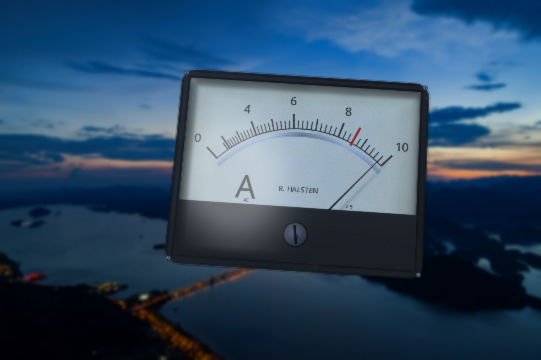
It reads **9.8** A
